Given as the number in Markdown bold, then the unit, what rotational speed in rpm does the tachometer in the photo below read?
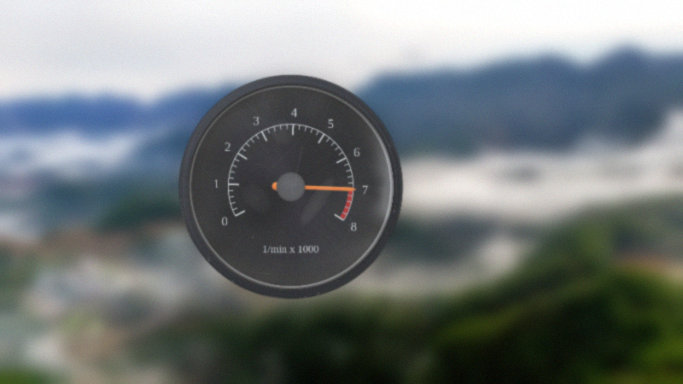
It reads **7000** rpm
